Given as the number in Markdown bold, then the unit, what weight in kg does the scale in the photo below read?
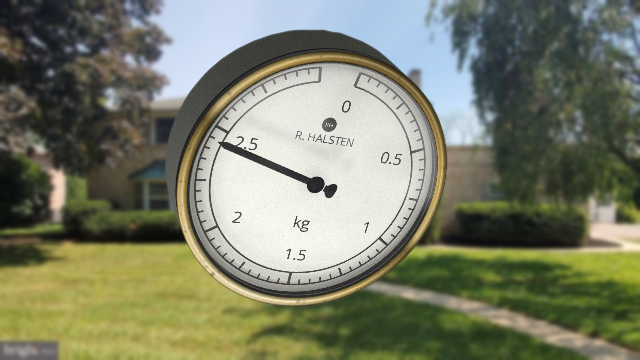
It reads **2.45** kg
